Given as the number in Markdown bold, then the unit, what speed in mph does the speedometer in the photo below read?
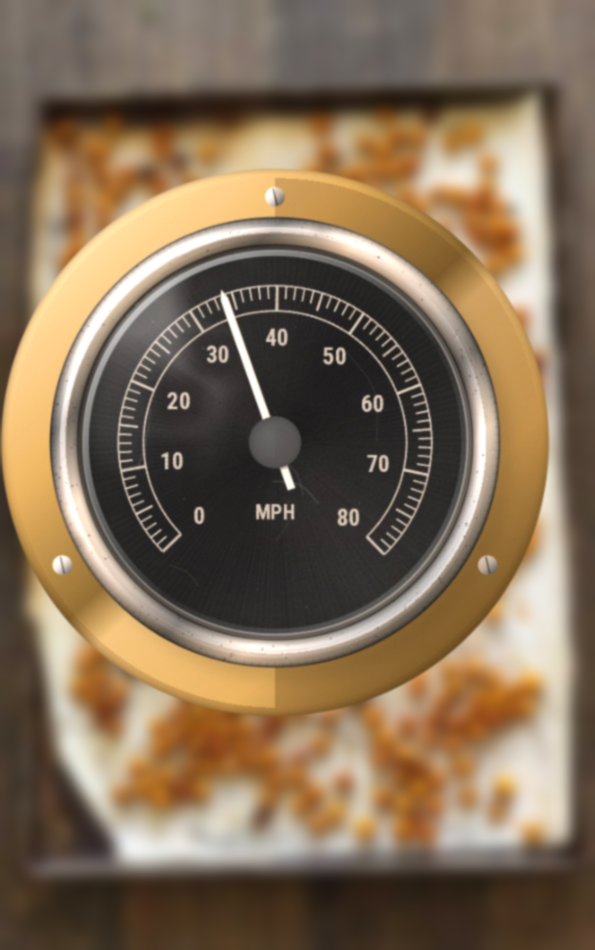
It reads **34** mph
